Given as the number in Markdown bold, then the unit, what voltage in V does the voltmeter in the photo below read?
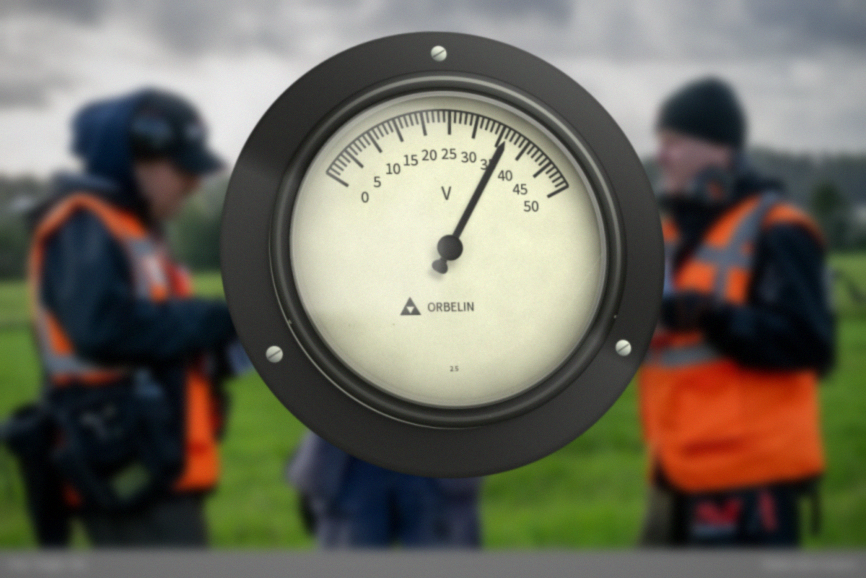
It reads **36** V
